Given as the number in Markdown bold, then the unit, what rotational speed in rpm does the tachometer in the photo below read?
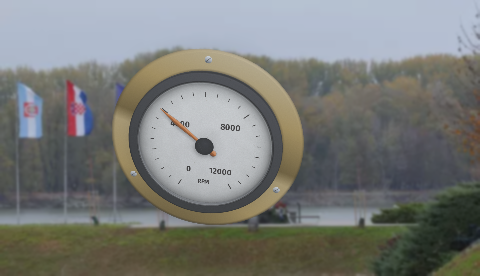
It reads **4000** rpm
